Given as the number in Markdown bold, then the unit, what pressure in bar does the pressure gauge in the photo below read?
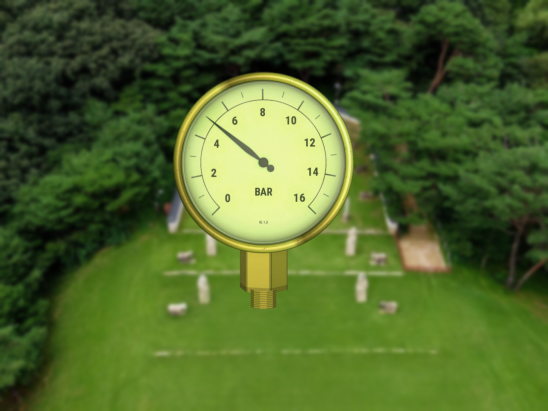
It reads **5** bar
